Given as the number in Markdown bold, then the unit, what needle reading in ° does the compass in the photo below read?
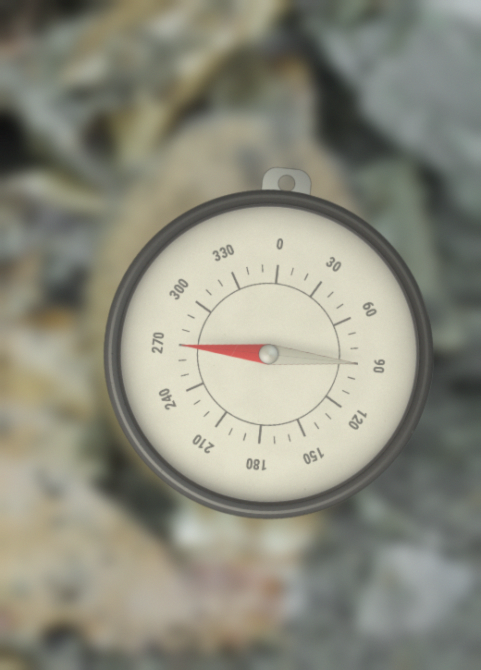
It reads **270** °
